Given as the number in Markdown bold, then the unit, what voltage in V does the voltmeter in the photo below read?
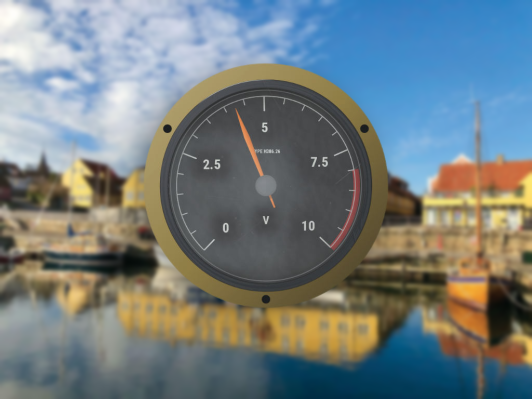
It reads **4.25** V
